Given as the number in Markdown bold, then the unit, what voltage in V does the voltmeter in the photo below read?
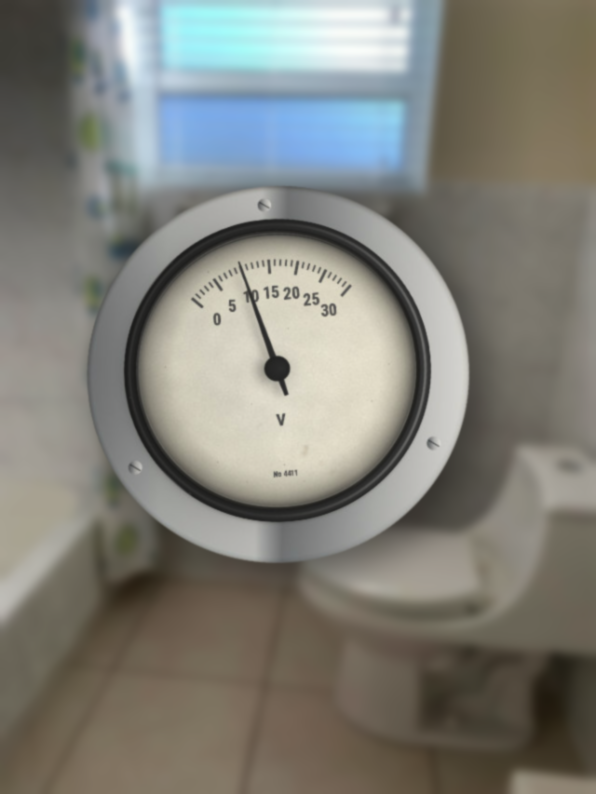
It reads **10** V
